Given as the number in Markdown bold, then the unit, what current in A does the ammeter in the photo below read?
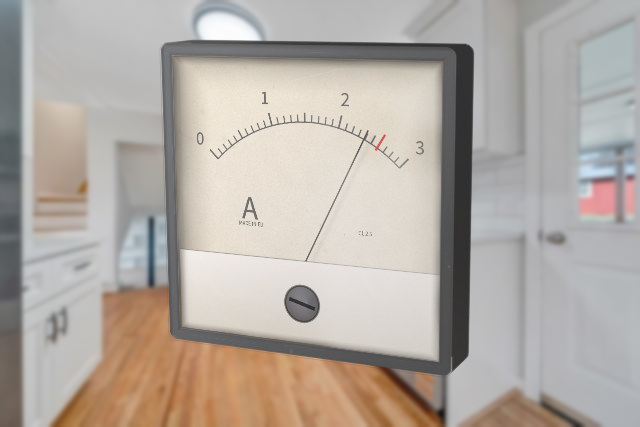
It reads **2.4** A
